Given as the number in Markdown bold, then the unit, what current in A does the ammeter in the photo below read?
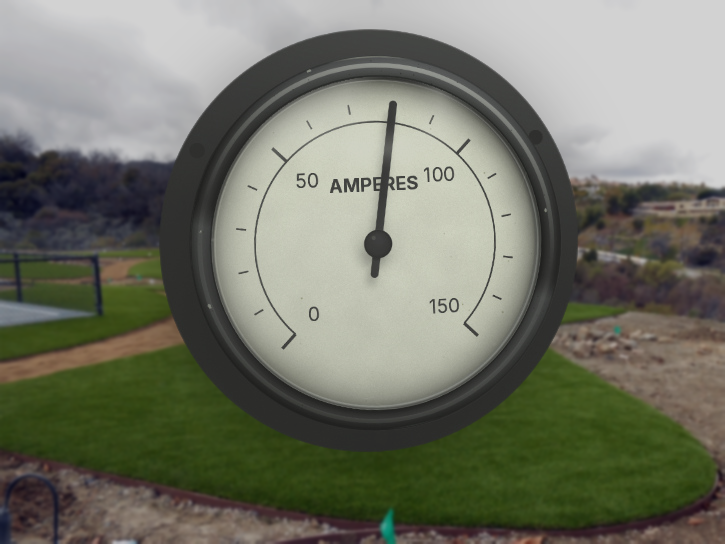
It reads **80** A
